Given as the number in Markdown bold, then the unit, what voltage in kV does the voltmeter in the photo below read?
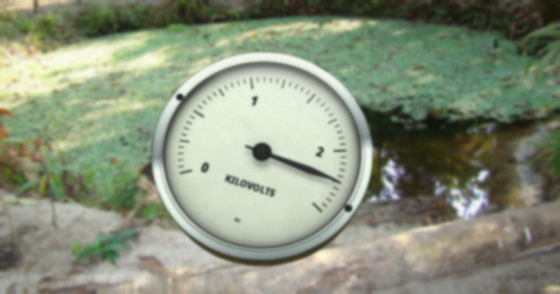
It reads **2.25** kV
